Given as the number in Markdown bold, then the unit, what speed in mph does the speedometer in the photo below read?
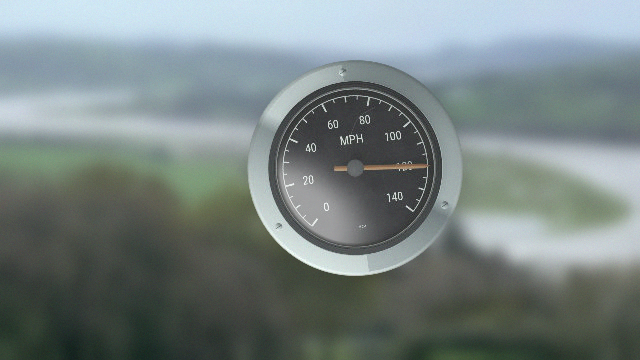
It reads **120** mph
